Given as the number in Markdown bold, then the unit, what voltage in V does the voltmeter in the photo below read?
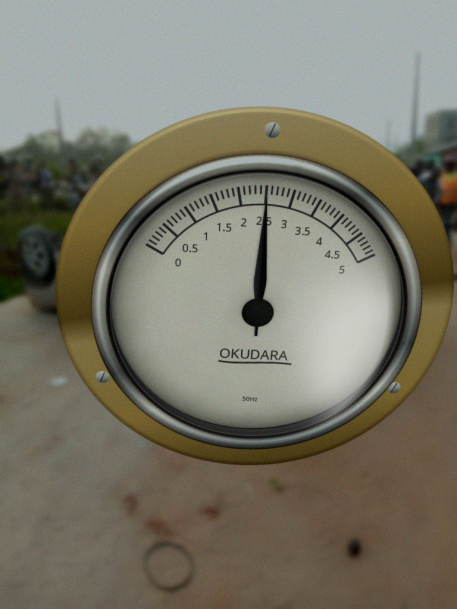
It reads **2.5** V
